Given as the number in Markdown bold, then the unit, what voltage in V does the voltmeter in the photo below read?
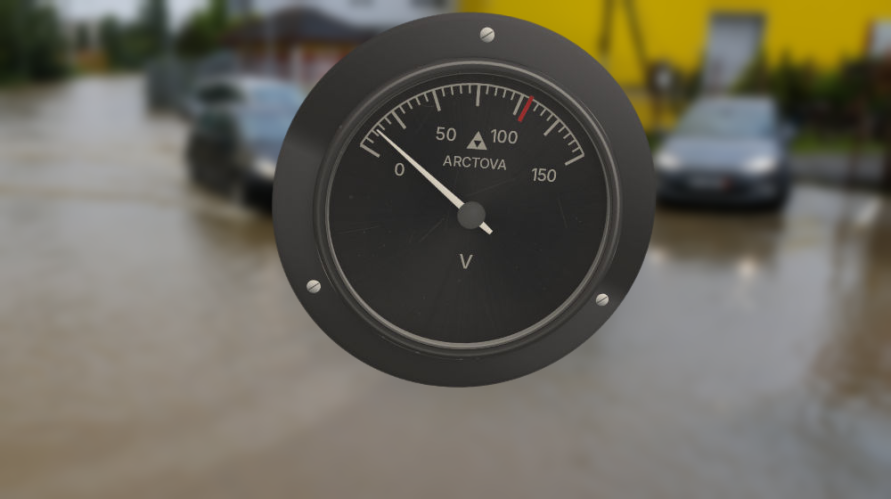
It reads **12.5** V
